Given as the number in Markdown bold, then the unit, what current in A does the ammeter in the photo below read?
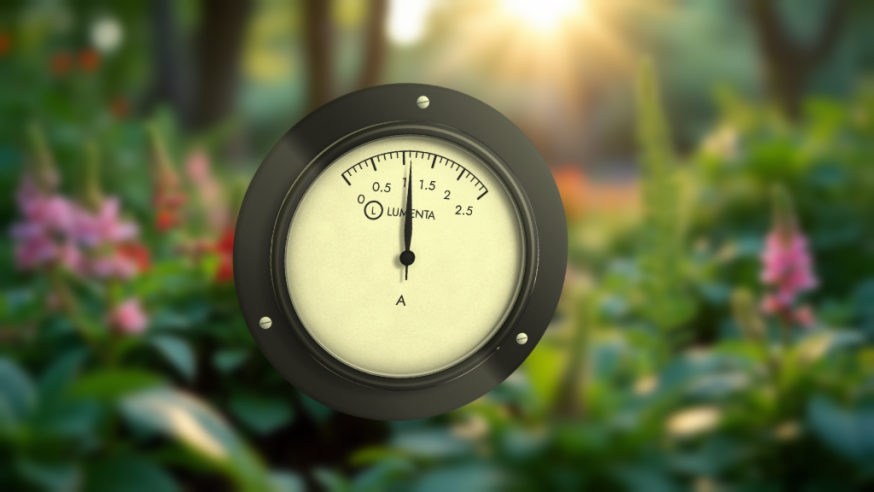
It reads **1.1** A
